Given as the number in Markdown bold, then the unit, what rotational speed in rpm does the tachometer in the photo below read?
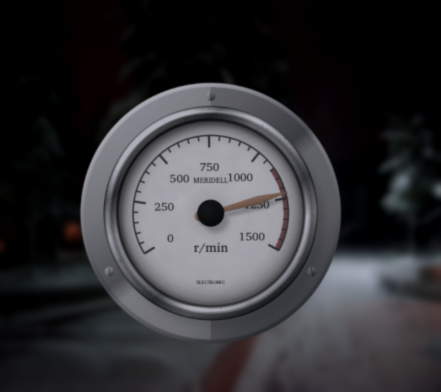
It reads **1225** rpm
